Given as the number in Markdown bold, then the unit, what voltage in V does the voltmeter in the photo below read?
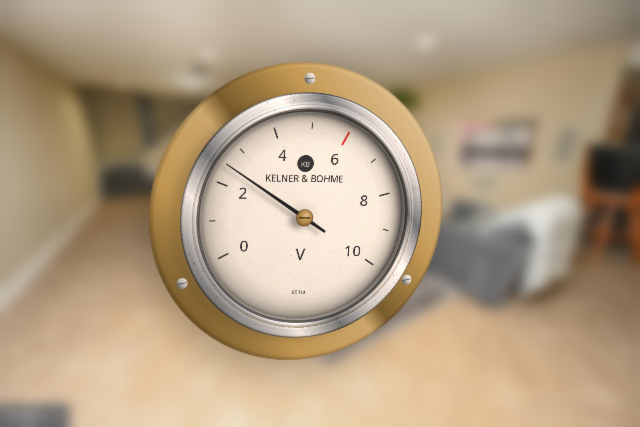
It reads **2.5** V
